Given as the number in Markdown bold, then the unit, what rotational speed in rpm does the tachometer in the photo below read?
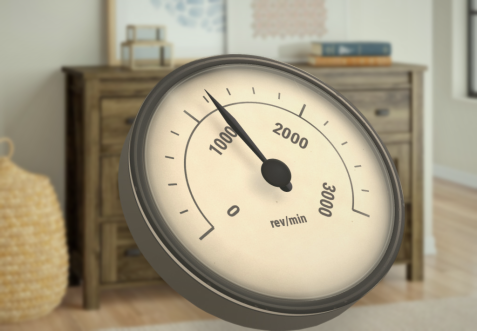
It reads **1200** rpm
